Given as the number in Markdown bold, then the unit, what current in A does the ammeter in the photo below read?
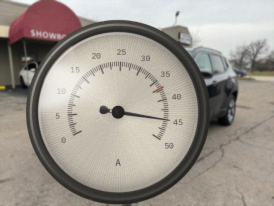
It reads **45** A
